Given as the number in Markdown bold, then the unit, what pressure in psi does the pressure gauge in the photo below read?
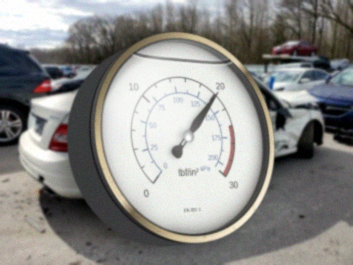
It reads **20** psi
